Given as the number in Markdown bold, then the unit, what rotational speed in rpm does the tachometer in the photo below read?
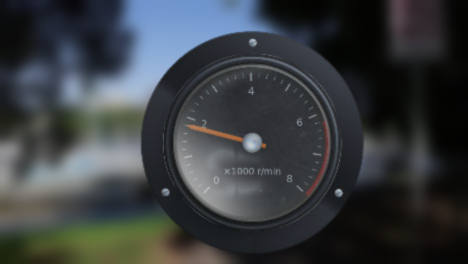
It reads **1800** rpm
